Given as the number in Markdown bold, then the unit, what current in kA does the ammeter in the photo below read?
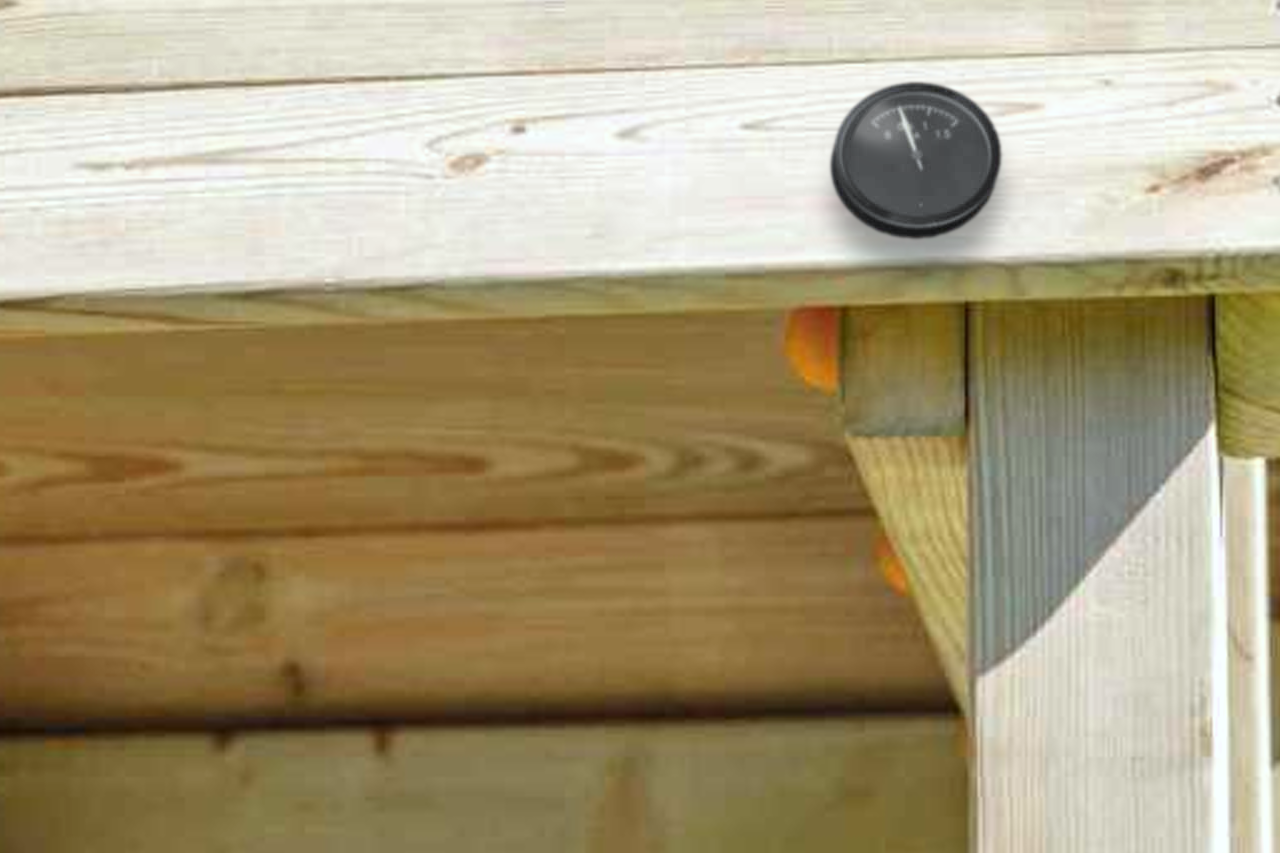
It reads **0.5** kA
